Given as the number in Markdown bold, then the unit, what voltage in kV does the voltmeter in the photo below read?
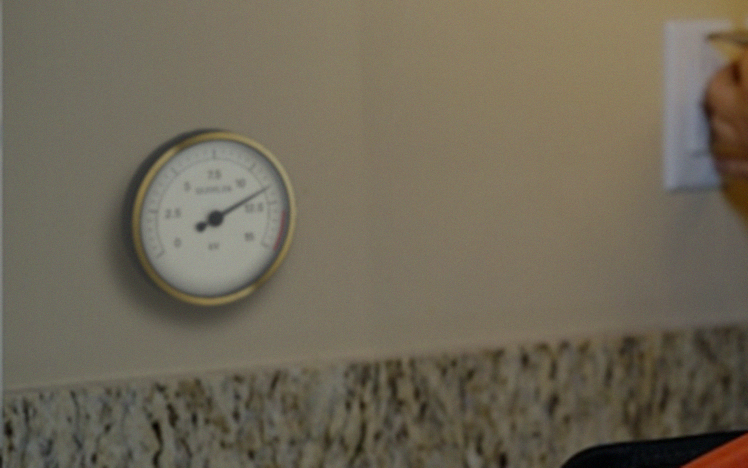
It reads **11.5** kV
